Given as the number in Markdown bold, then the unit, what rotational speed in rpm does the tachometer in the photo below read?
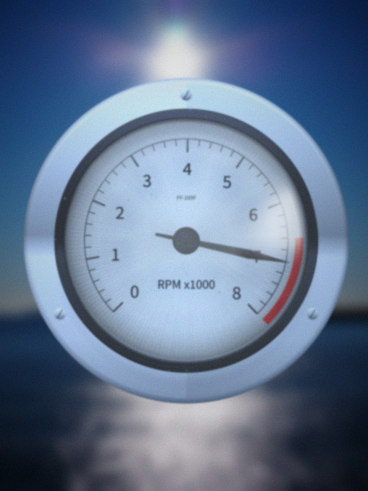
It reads **7000** rpm
